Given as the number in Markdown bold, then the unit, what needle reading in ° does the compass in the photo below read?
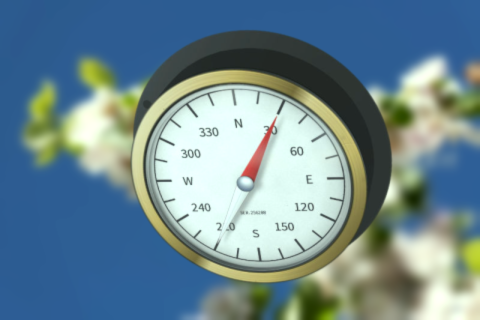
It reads **30** °
